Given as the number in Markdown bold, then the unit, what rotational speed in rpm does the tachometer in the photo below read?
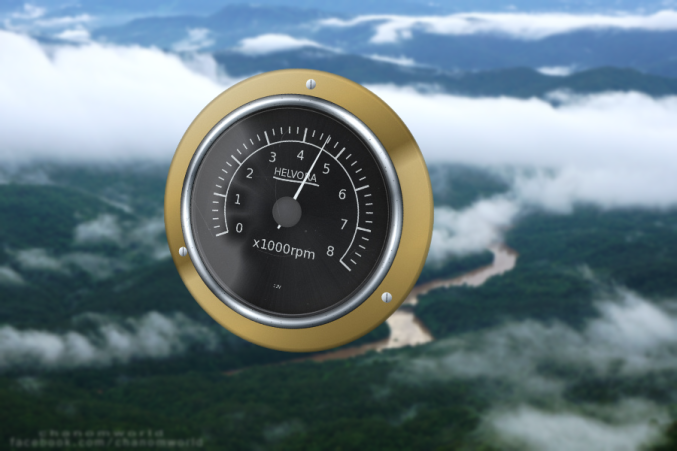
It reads **4600** rpm
